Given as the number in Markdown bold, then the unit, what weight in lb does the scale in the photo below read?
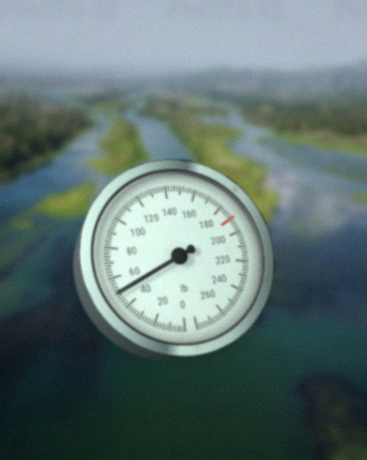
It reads **50** lb
